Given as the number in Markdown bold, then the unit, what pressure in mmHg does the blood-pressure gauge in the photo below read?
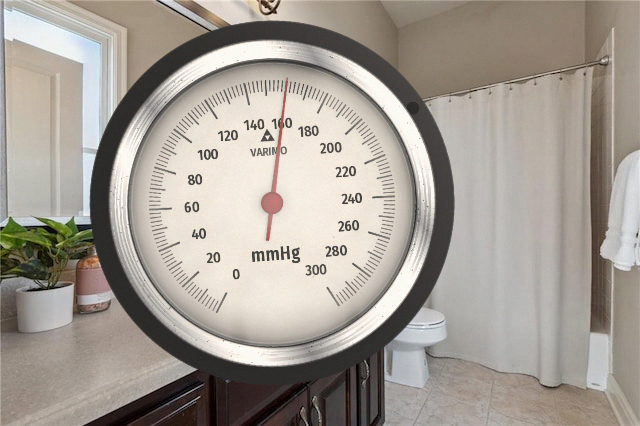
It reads **160** mmHg
